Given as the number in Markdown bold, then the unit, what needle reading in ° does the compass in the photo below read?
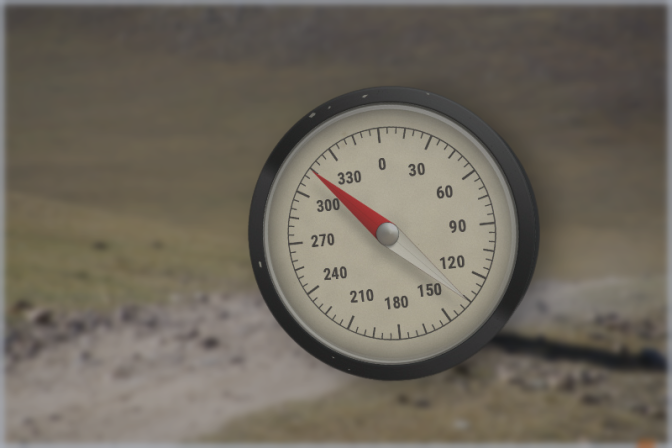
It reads **315** °
